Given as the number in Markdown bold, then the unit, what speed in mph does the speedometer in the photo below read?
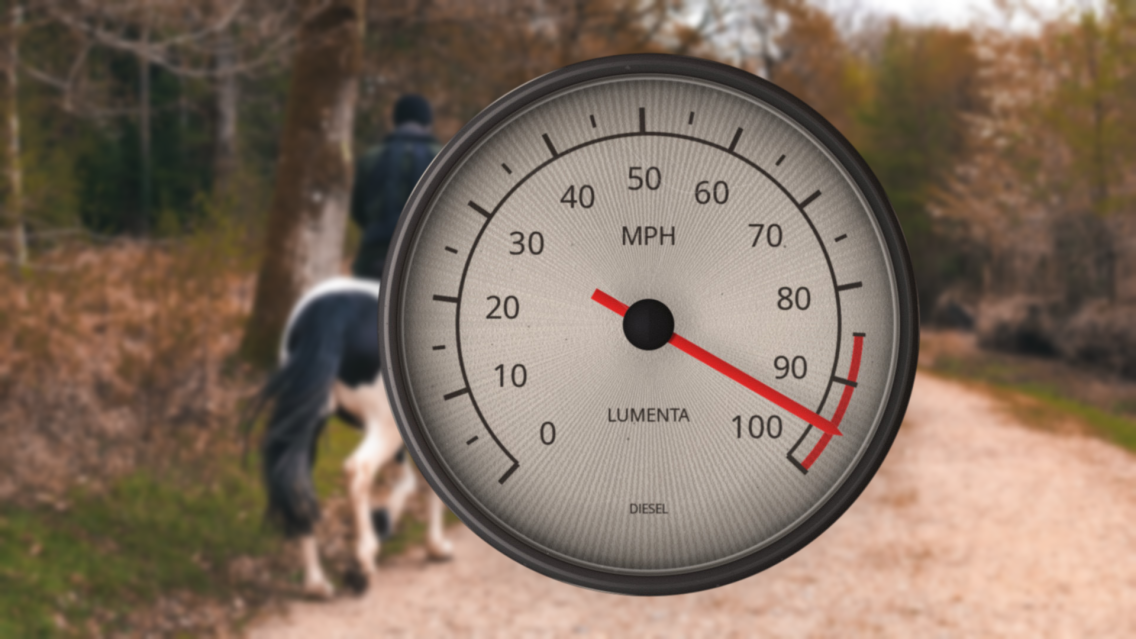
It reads **95** mph
